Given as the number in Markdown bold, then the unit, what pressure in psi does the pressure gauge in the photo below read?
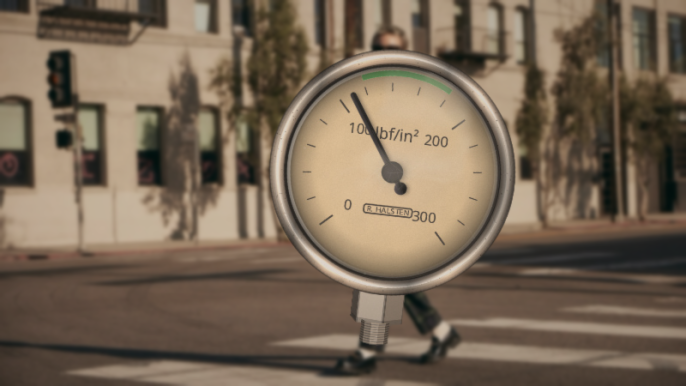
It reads **110** psi
